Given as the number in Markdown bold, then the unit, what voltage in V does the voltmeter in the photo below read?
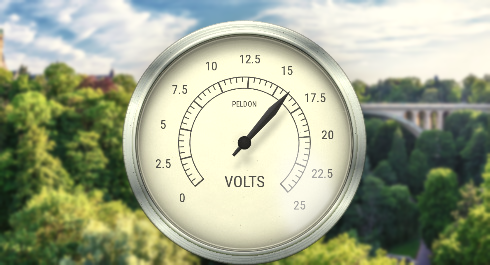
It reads **16** V
